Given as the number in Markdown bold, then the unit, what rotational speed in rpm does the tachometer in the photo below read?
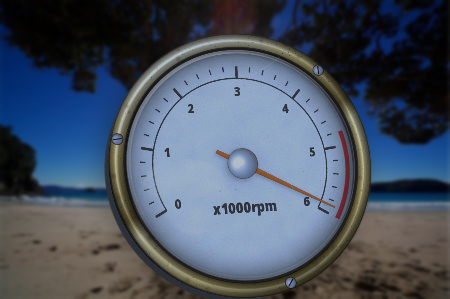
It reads **5900** rpm
